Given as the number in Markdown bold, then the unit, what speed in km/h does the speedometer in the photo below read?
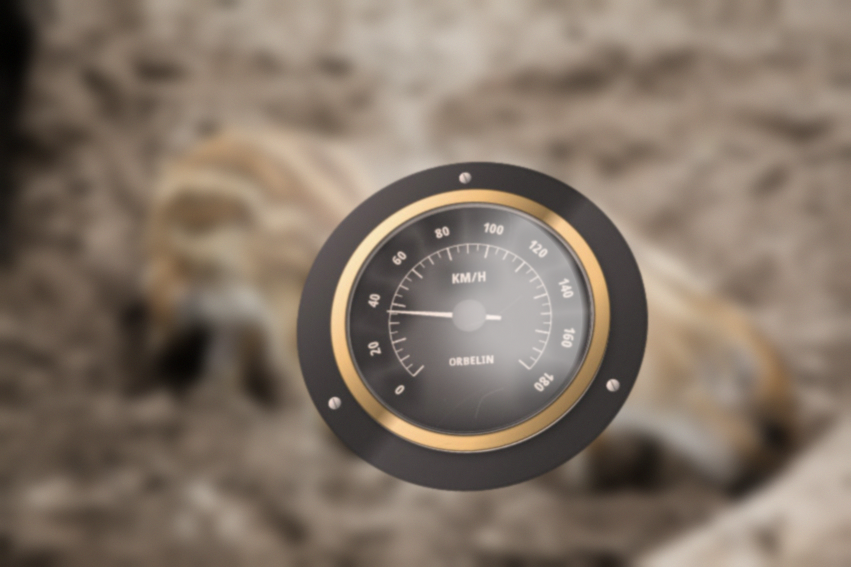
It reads **35** km/h
